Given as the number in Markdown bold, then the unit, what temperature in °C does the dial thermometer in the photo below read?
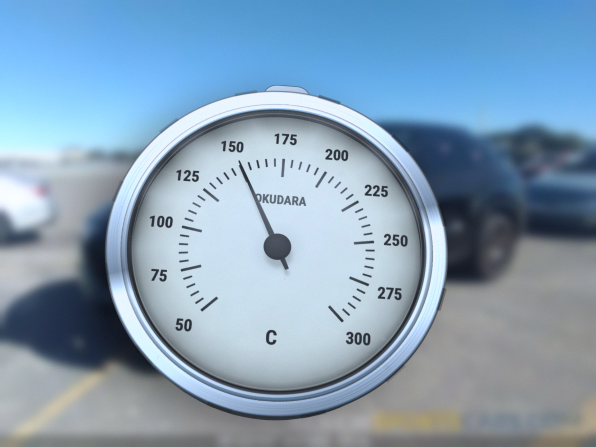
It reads **150** °C
